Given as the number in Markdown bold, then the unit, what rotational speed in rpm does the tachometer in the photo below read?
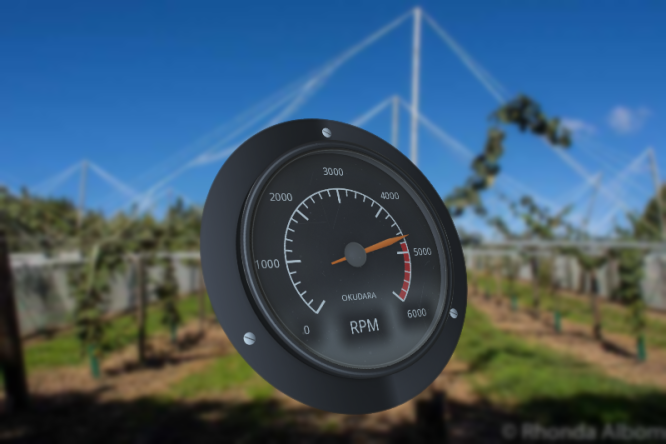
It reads **4700** rpm
